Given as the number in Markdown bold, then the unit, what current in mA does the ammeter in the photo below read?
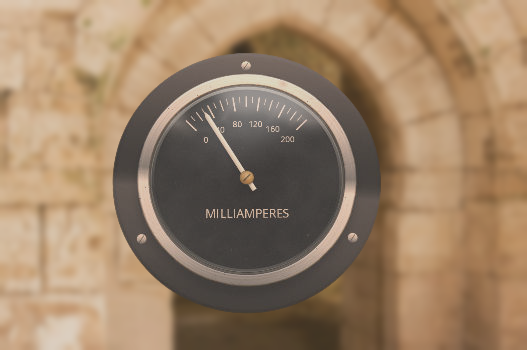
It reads **30** mA
